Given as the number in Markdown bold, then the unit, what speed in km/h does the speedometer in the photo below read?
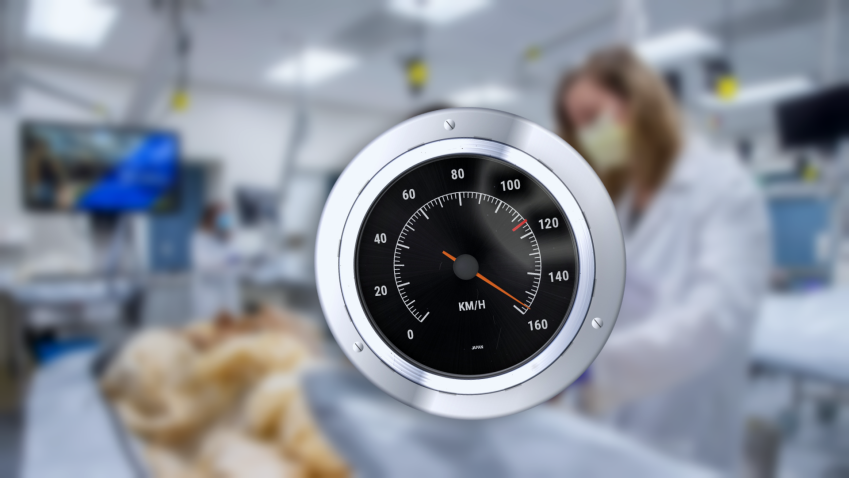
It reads **156** km/h
